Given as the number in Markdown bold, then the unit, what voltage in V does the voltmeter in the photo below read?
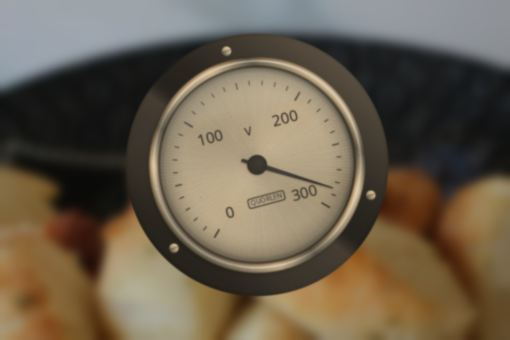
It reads **285** V
